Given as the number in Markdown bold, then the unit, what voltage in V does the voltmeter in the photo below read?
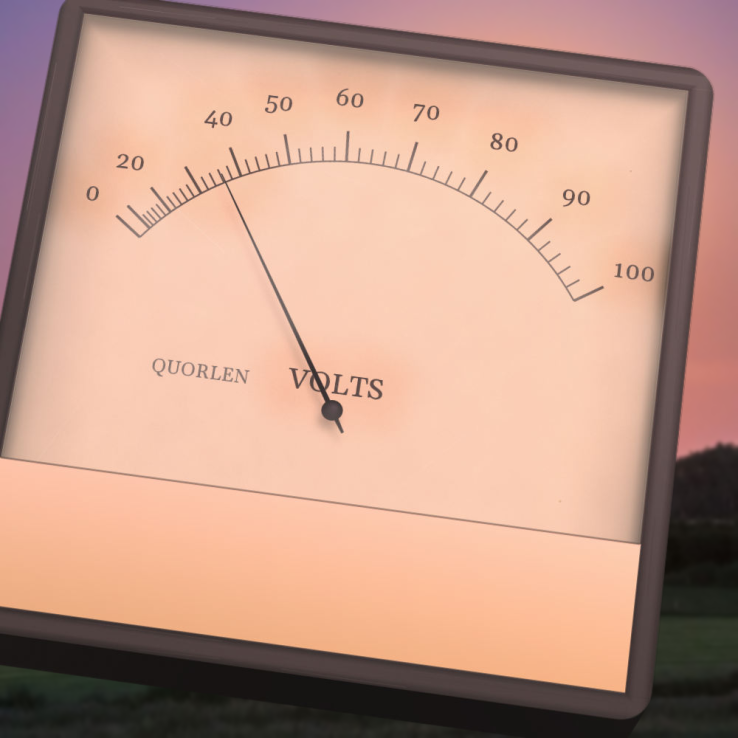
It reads **36** V
